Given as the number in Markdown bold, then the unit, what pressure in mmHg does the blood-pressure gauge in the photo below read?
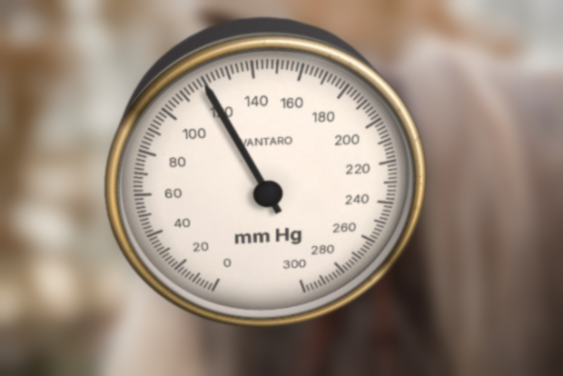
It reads **120** mmHg
